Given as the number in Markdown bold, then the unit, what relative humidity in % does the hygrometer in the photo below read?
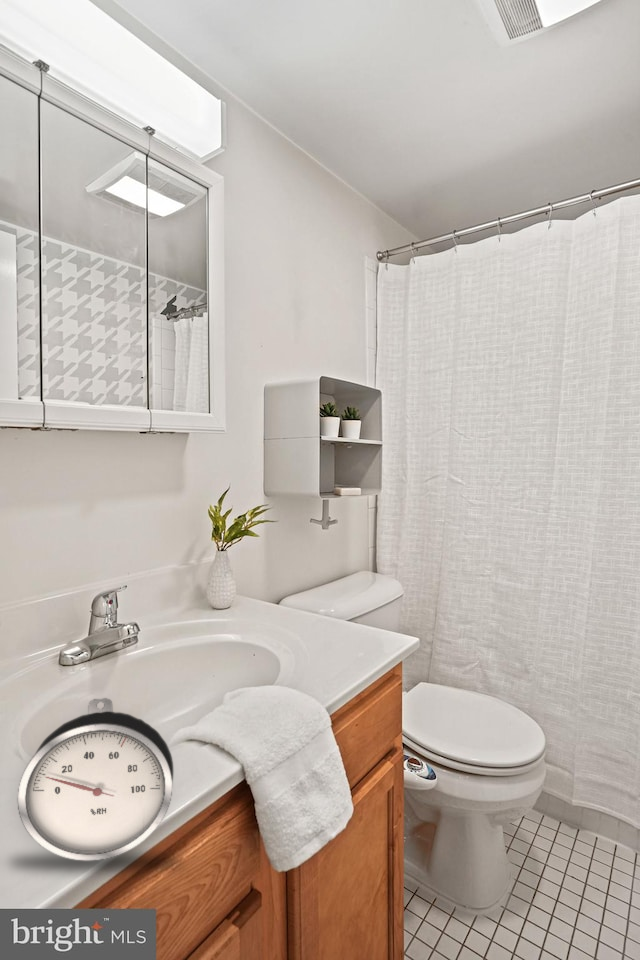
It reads **10** %
